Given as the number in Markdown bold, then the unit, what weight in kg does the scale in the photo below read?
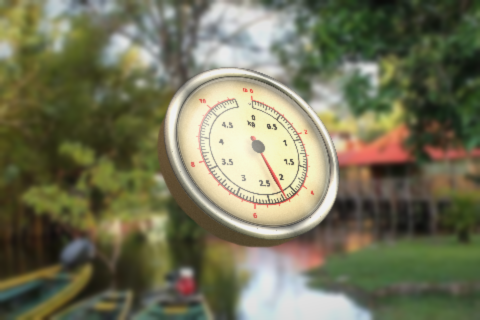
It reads **2.25** kg
